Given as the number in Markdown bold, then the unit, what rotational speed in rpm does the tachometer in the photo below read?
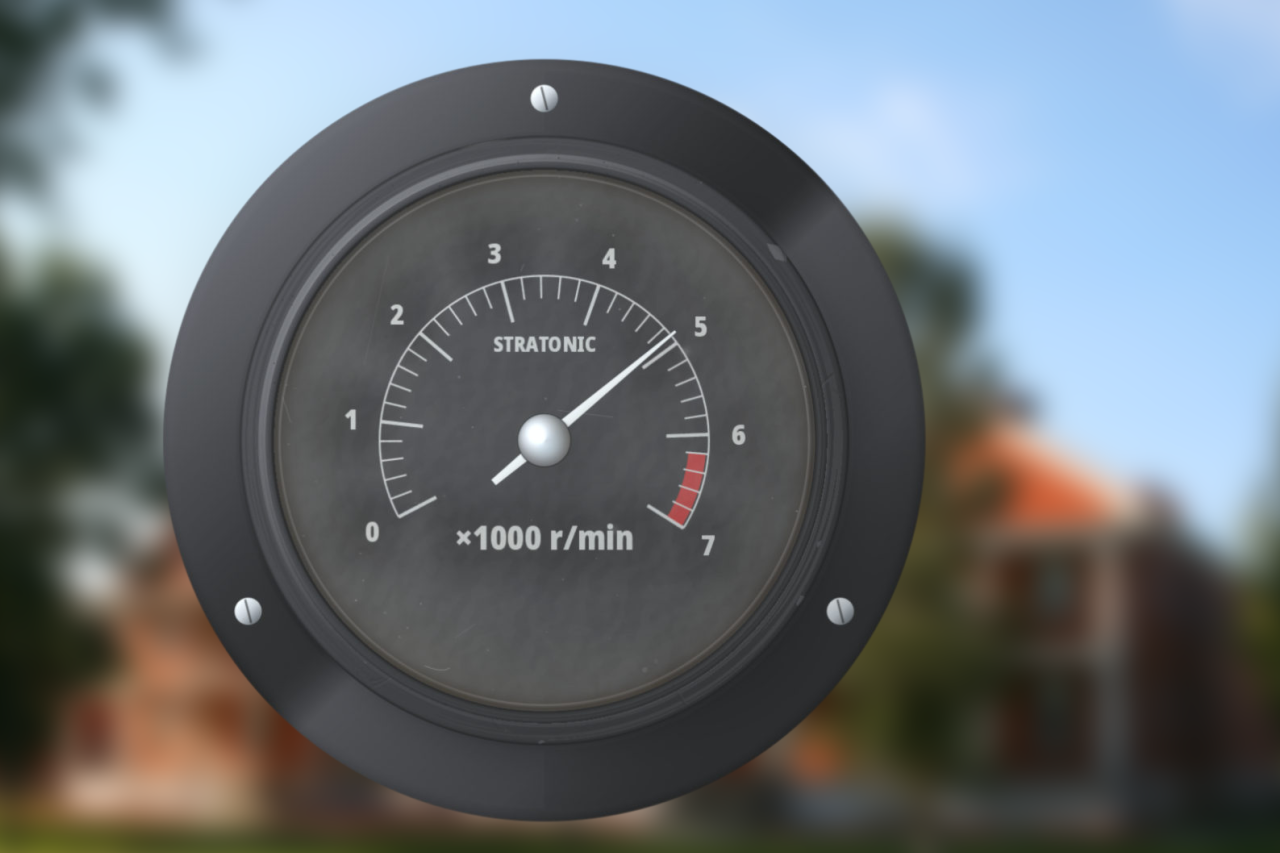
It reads **4900** rpm
